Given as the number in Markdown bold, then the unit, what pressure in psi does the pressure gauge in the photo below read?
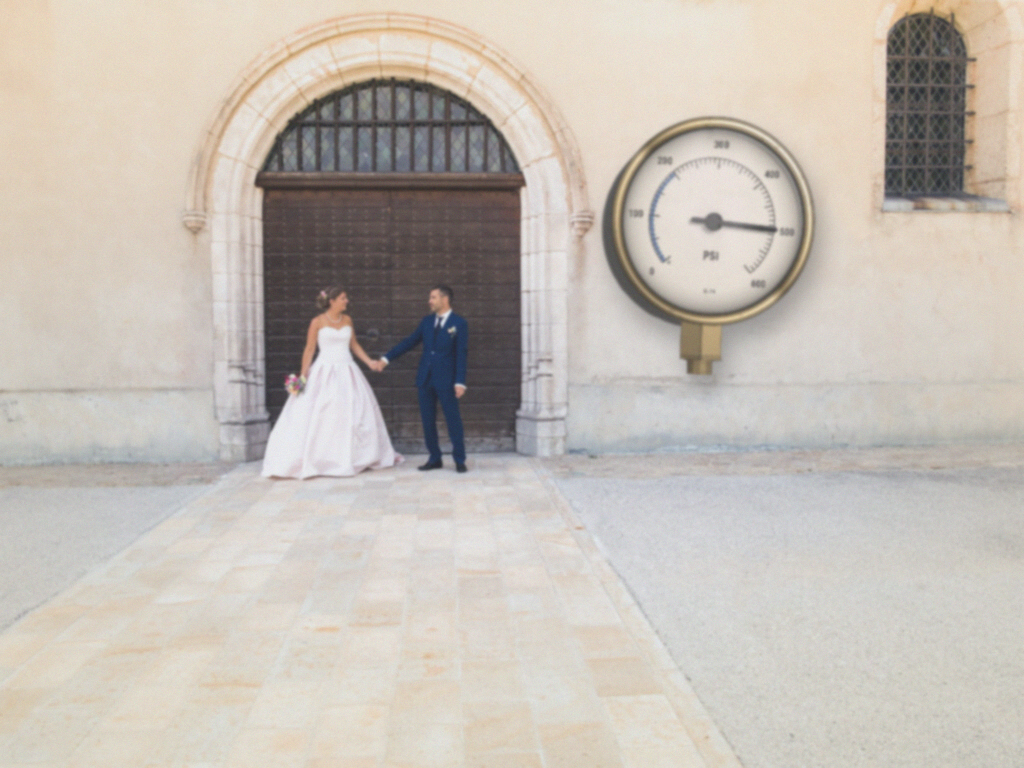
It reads **500** psi
